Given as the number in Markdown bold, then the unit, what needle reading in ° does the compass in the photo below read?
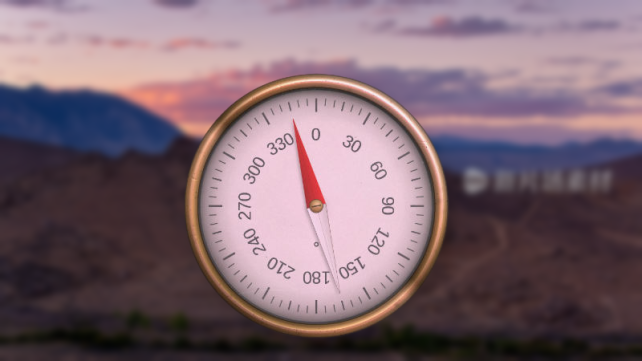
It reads **345** °
